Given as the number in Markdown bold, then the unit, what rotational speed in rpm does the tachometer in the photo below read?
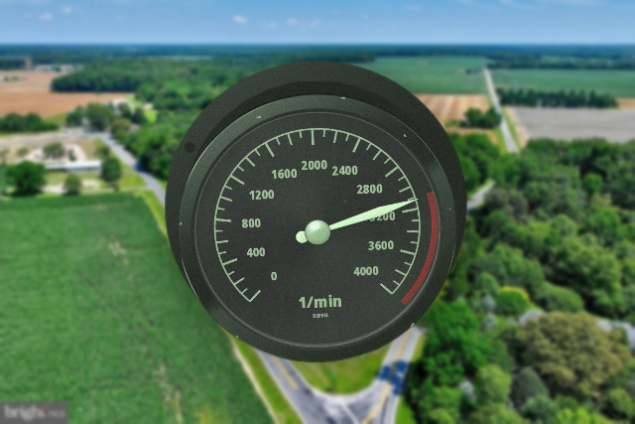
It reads **3100** rpm
